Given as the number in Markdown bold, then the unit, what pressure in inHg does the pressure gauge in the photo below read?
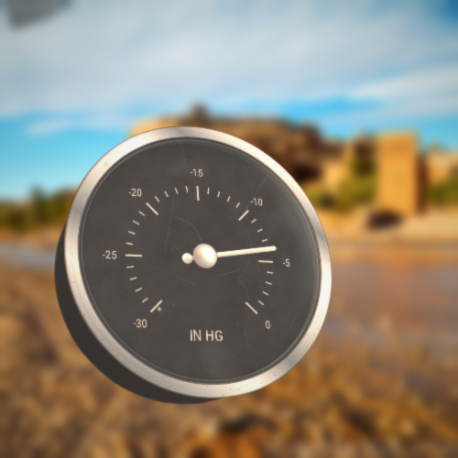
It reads **-6** inHg
